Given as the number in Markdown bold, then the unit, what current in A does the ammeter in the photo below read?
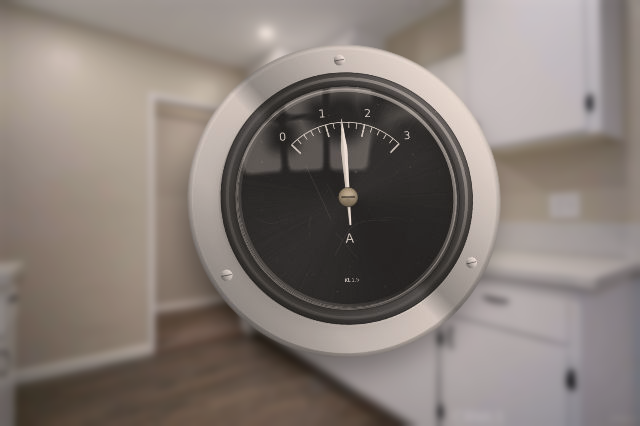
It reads **1.4** A
